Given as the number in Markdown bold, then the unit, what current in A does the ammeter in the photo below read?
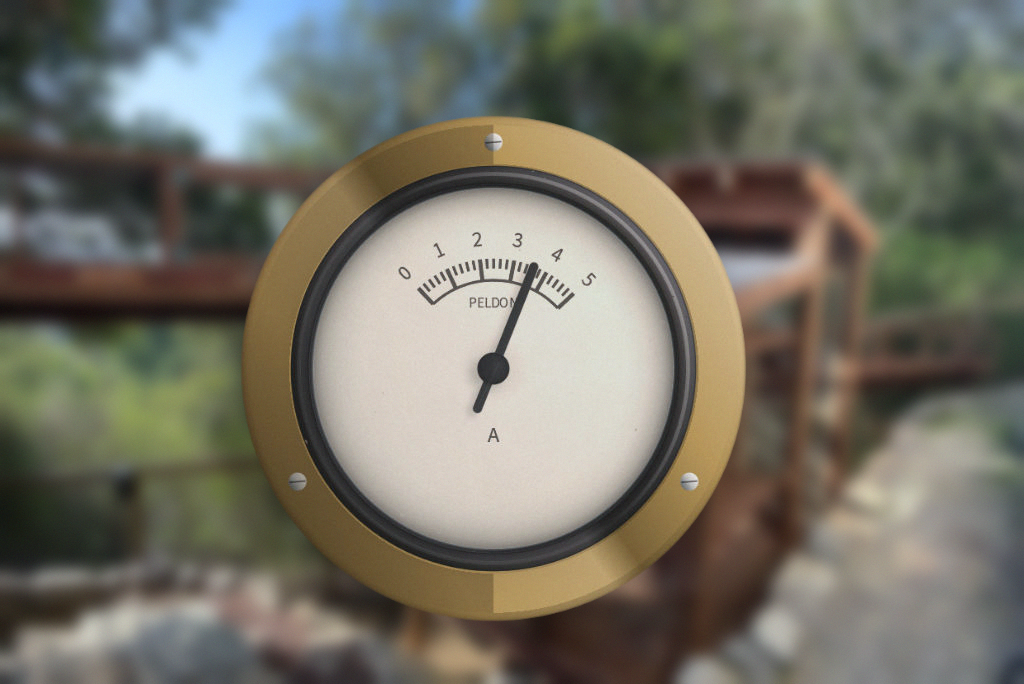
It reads **3.6** A
